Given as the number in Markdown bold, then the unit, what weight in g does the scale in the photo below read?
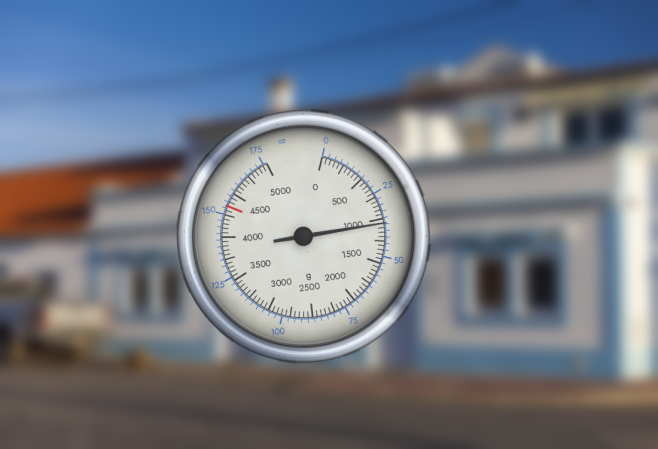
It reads **1050** g
